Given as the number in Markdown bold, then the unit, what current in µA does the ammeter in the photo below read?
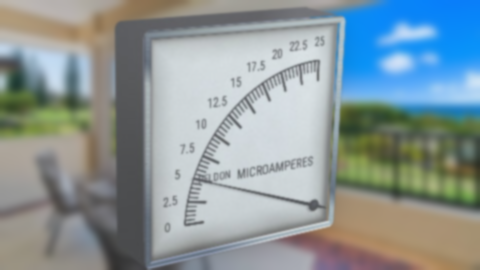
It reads **5** µA
